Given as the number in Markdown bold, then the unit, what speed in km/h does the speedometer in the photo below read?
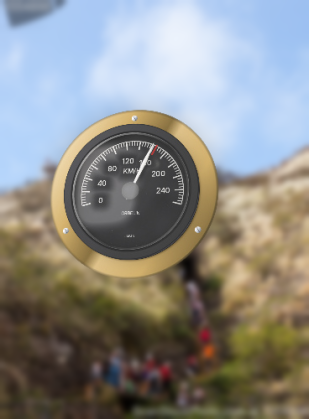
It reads **160** km/h
